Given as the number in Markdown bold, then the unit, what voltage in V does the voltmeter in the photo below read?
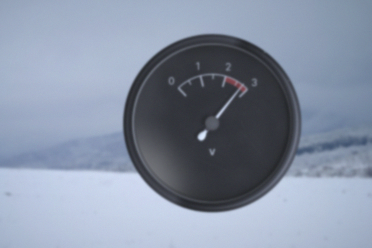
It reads **2.75** V
